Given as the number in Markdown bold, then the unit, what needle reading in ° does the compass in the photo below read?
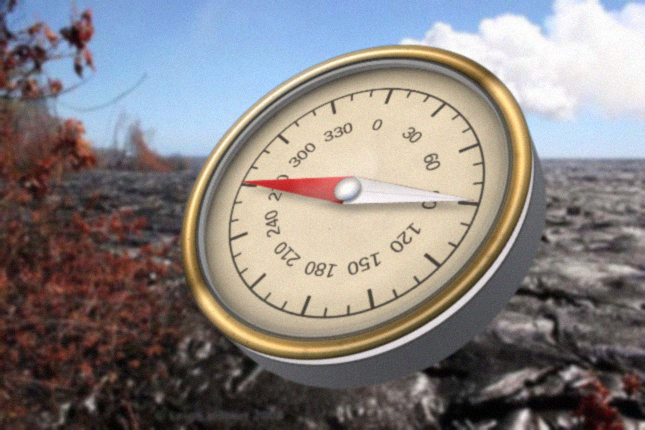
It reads **270** °
